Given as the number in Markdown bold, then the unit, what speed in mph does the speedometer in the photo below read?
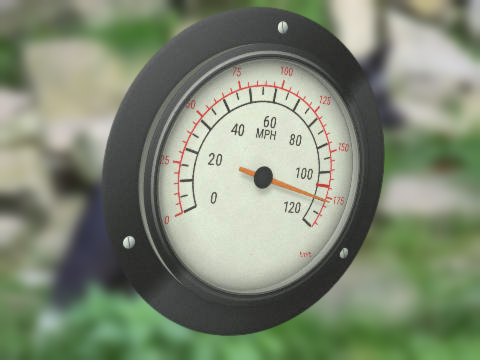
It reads **110** mph
